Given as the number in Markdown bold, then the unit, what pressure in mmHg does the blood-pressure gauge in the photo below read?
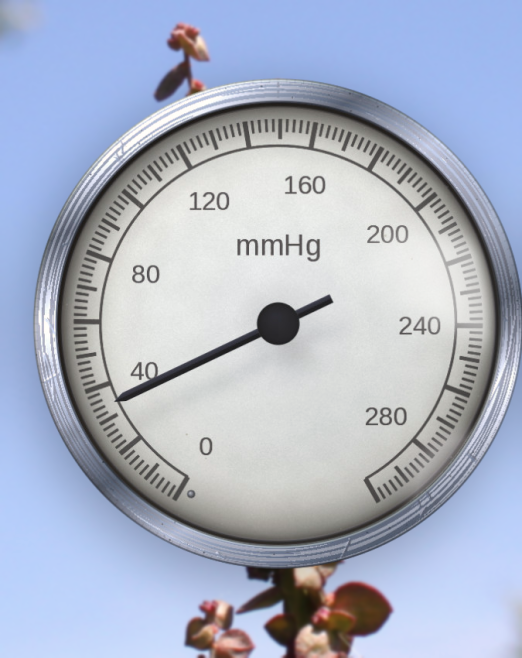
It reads **34** mmHg
